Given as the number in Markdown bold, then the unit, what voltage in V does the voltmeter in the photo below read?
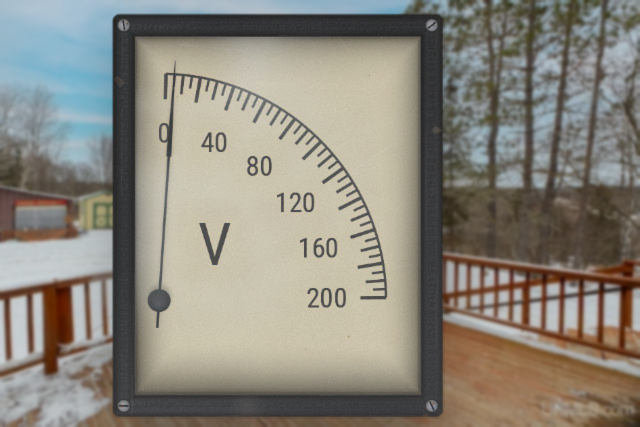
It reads **5** V
